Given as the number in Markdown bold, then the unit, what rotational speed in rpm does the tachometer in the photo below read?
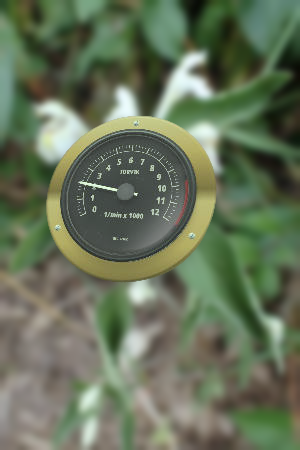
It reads **2000** rpm
